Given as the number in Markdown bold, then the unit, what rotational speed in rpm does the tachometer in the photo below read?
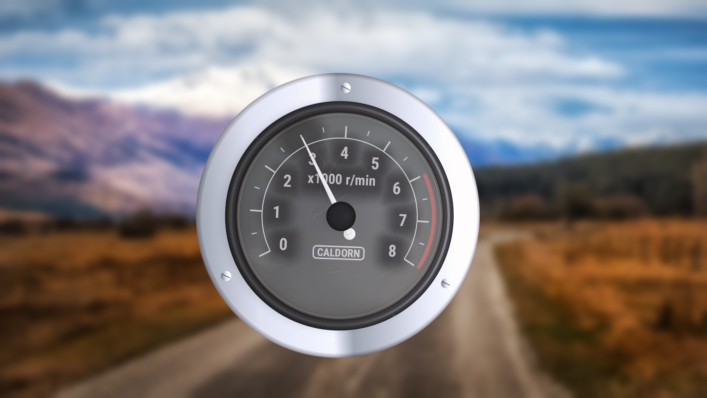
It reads **3000** rpm
